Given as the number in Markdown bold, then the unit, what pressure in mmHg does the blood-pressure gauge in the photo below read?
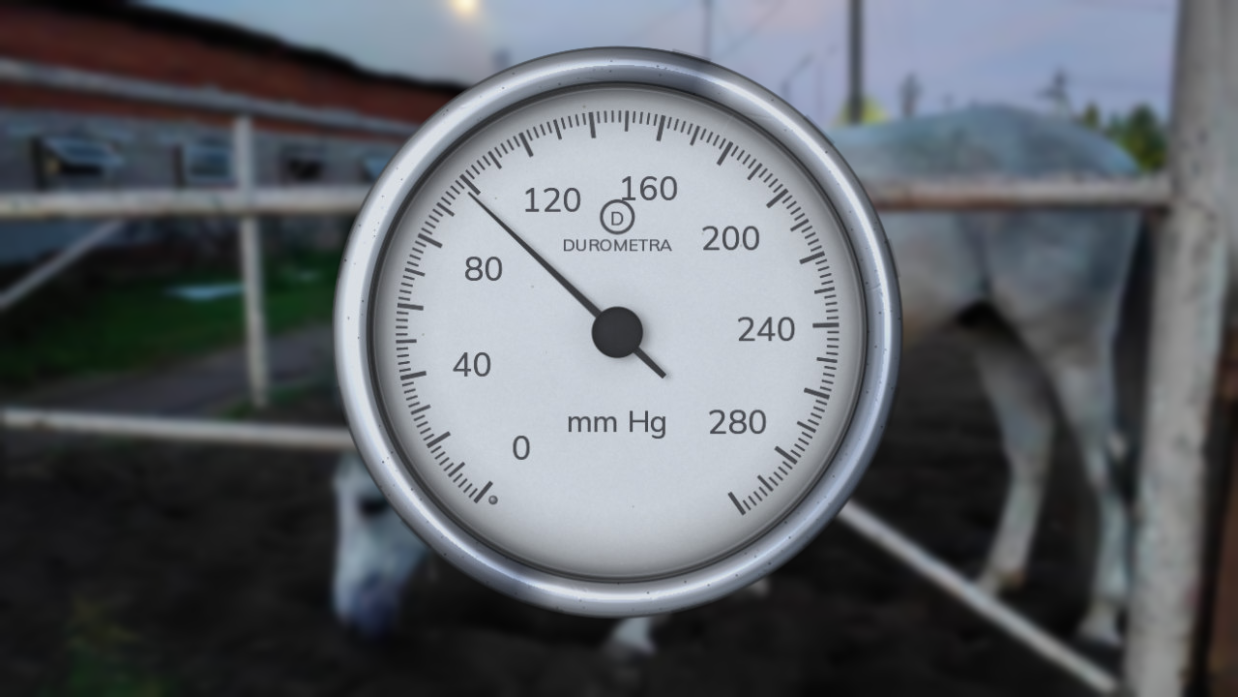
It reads **98** mmHg
